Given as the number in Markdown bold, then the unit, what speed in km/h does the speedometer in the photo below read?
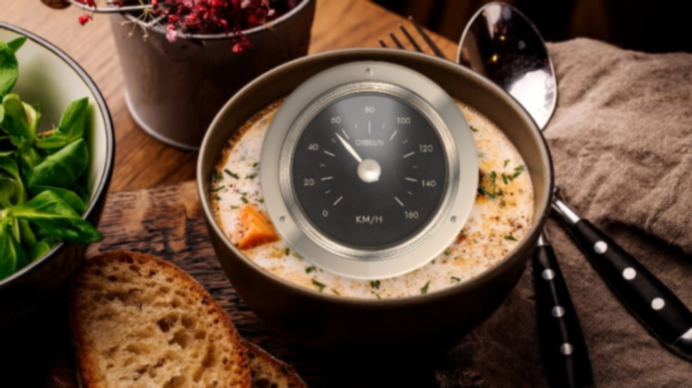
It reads **55** km/h
